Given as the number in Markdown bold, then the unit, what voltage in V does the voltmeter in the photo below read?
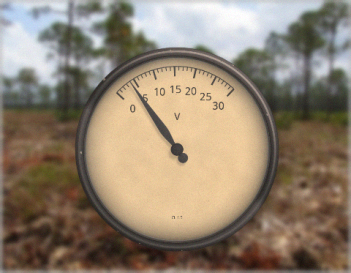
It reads **4** V
